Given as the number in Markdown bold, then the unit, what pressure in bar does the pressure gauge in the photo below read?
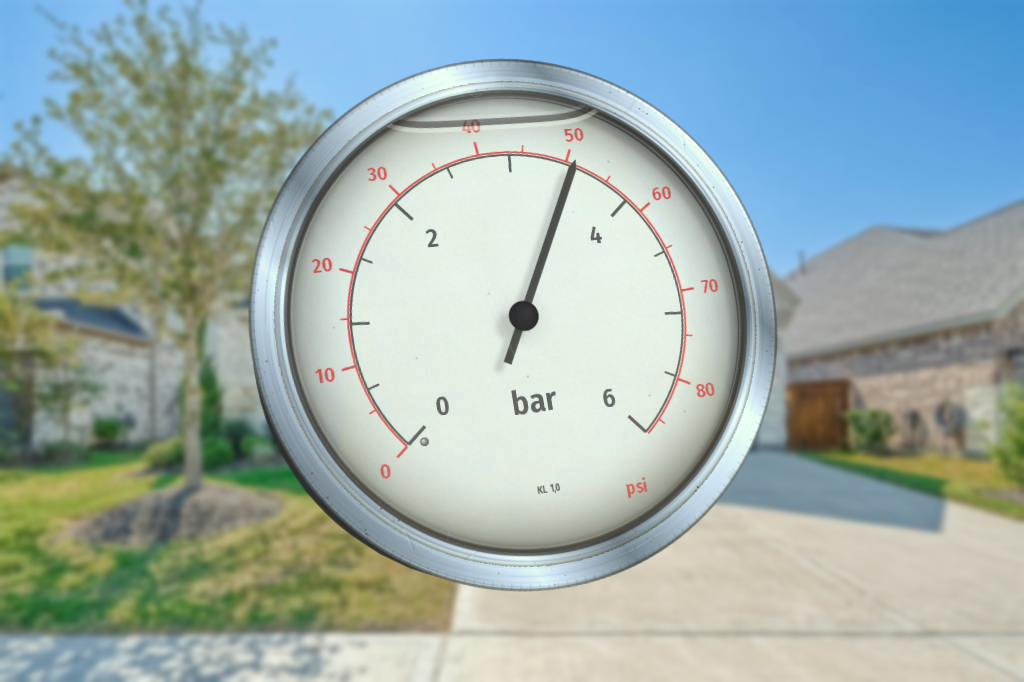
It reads **3.5** bar
